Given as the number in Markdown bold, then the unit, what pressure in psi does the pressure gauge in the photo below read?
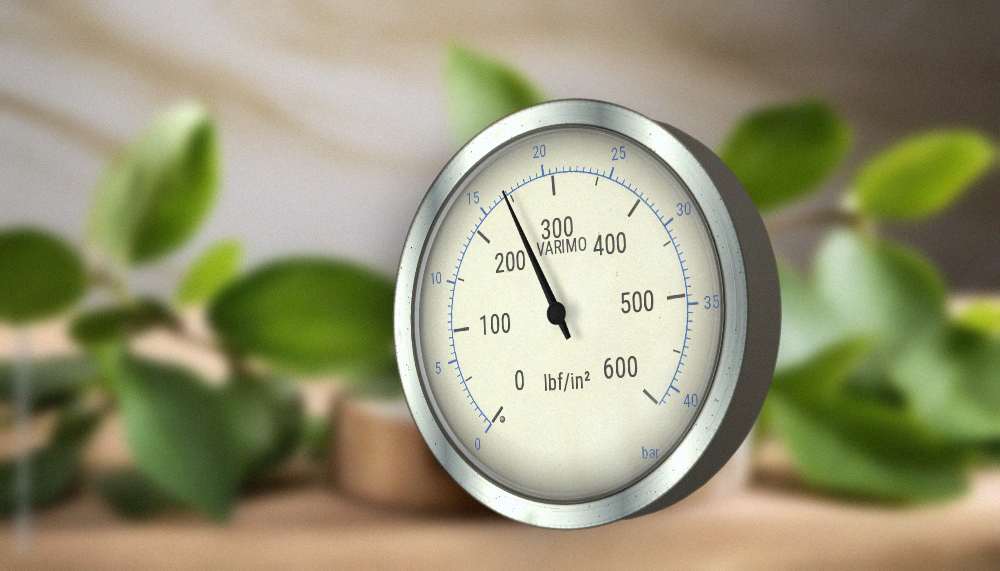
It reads **250** psi
